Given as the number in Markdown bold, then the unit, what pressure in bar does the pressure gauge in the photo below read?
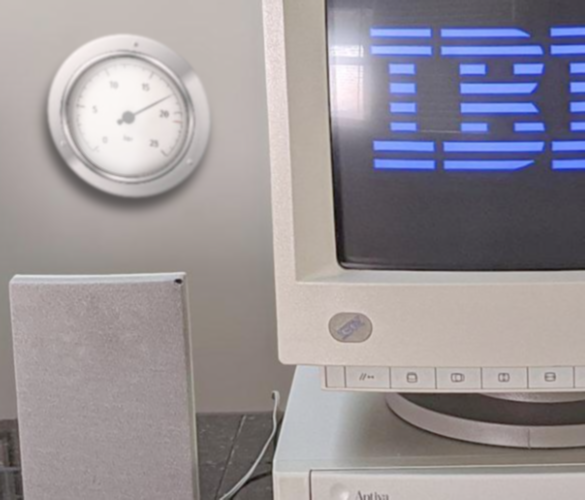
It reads **18** bar
